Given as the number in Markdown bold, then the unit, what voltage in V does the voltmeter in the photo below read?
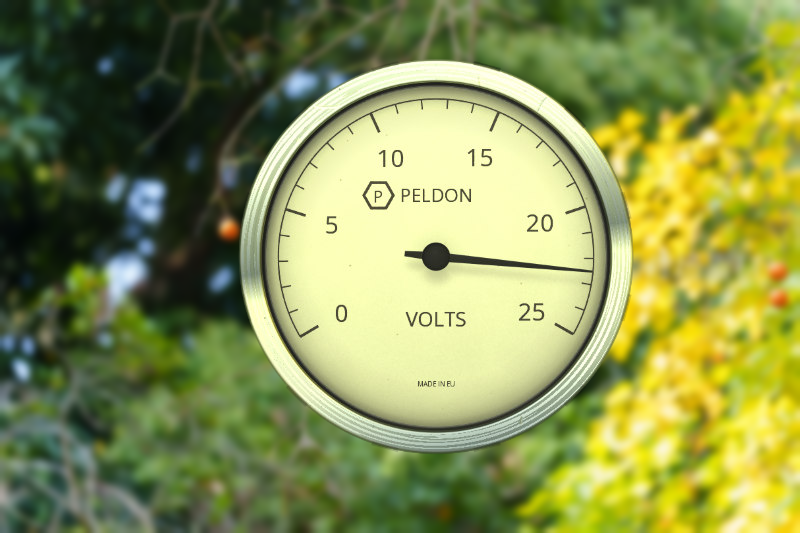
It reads **22.5** V
